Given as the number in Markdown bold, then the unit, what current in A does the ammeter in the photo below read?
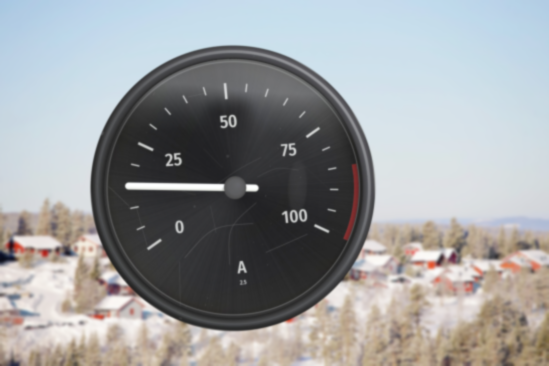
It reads **15** A
